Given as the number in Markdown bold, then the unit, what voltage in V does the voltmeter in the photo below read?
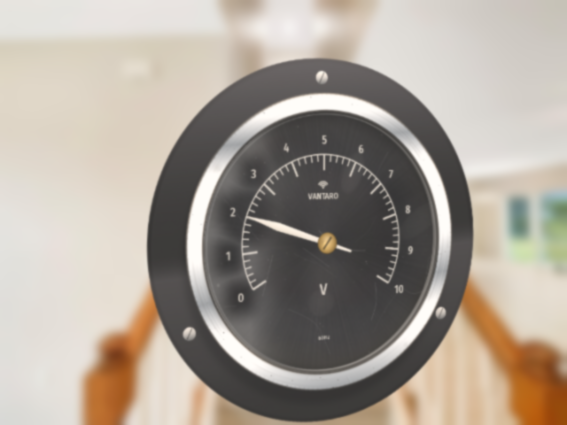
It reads **2** V
